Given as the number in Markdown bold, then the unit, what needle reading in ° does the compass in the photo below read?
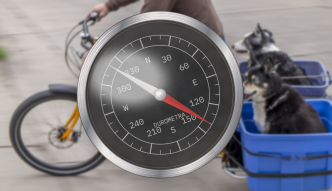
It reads **140** °
